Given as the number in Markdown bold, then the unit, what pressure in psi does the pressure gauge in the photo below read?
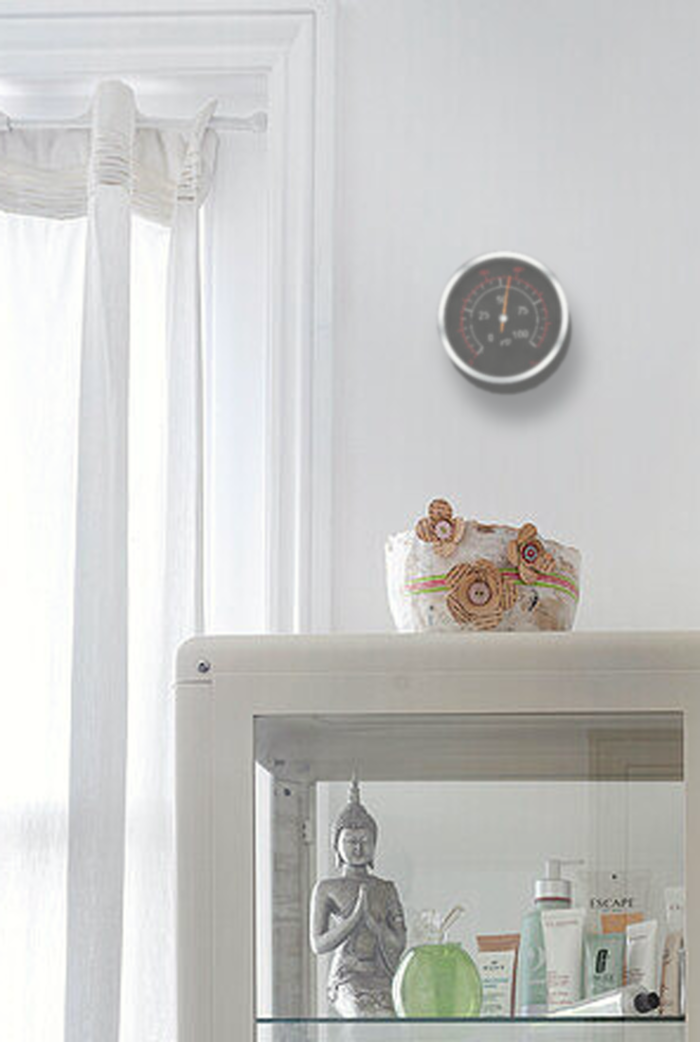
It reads **55** psi
